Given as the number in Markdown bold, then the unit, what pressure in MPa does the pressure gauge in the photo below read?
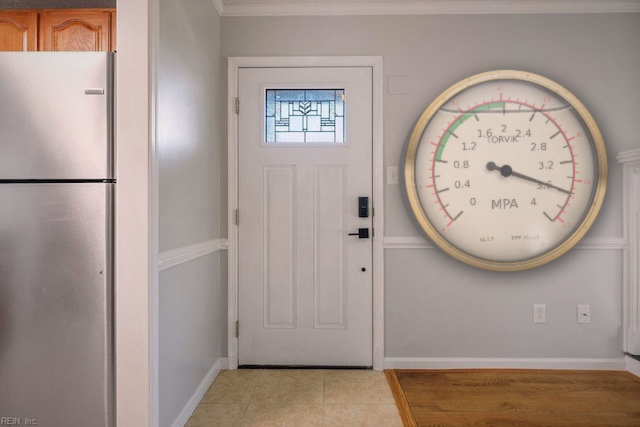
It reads **3.6** MPa
